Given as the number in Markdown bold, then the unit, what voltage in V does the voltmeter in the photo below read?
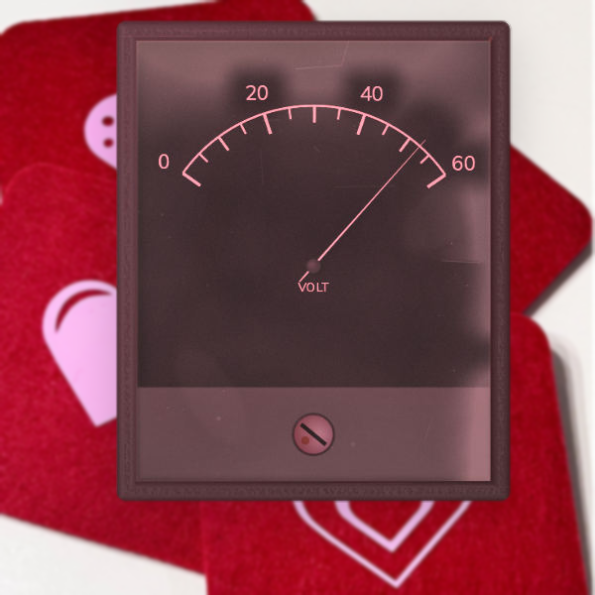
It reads **52.5** V
